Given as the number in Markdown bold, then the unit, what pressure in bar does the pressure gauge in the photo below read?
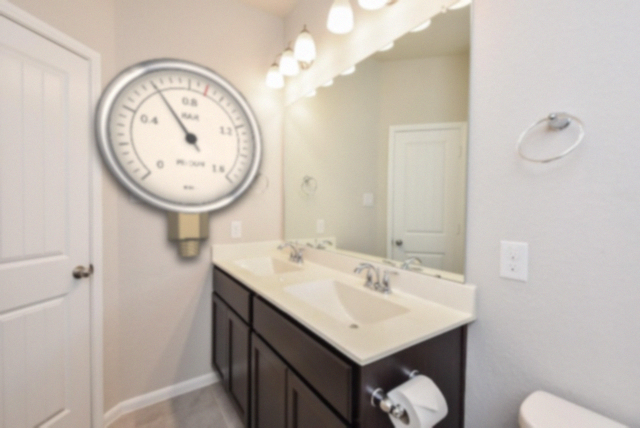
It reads **0.6** bar
